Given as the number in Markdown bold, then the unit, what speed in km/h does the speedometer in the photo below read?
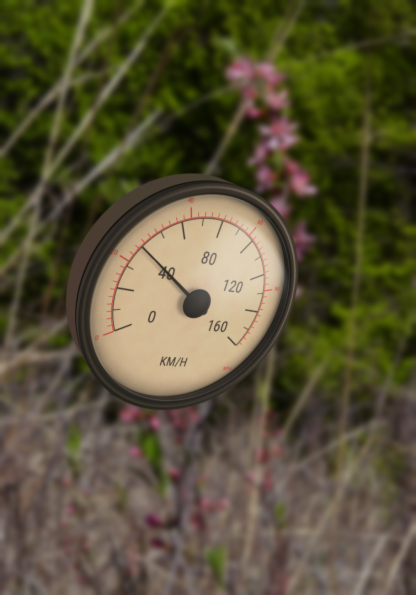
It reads **40** km/h
